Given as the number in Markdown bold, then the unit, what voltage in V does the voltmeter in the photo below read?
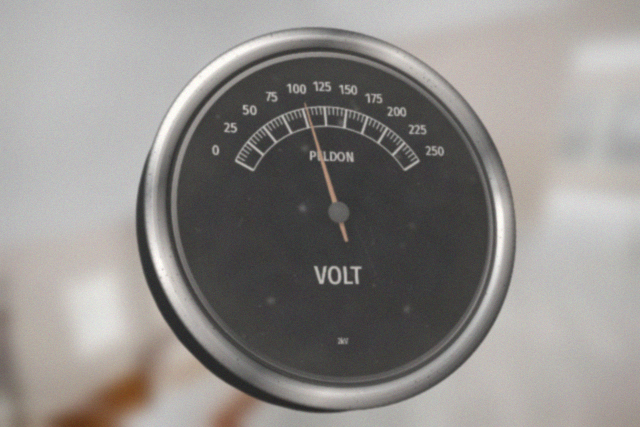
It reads **100** V
